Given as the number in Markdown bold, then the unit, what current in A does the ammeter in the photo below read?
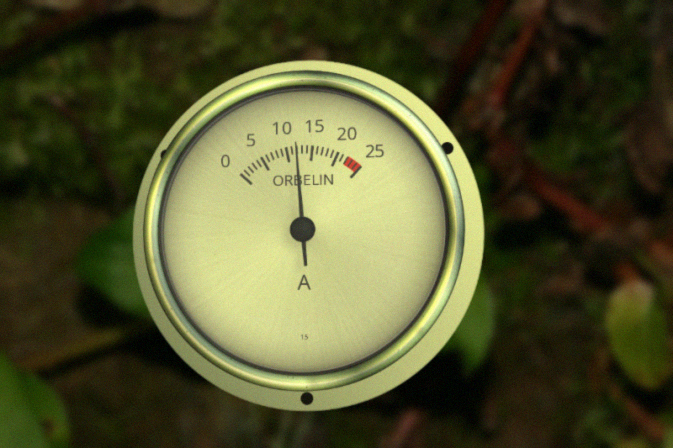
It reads **12** A
